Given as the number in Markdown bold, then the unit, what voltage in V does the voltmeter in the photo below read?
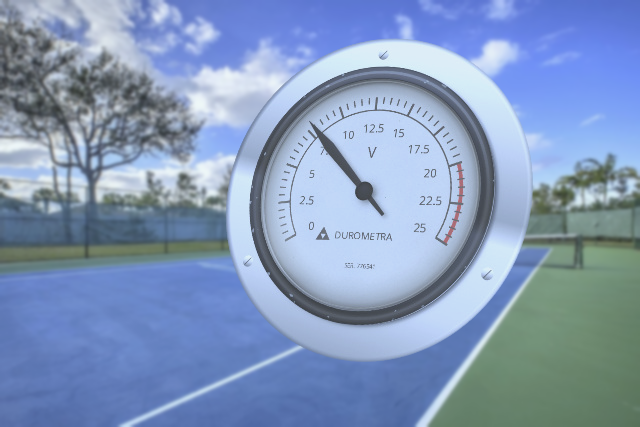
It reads **8** V
